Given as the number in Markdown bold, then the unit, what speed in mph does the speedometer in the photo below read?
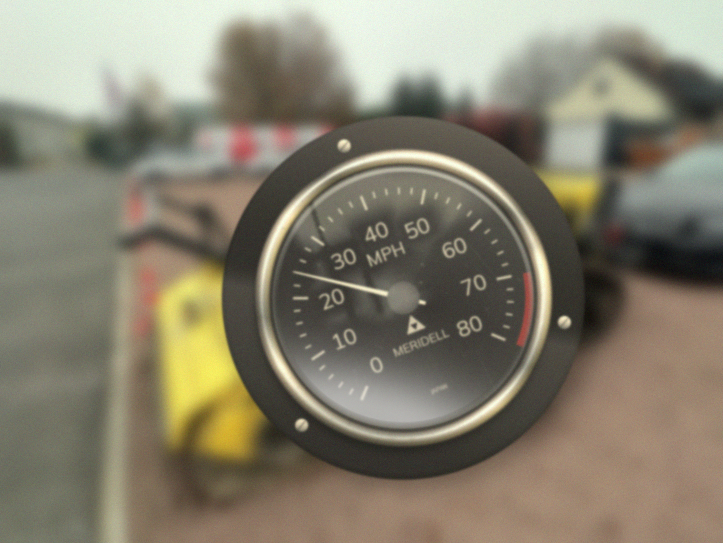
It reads **24** mph
